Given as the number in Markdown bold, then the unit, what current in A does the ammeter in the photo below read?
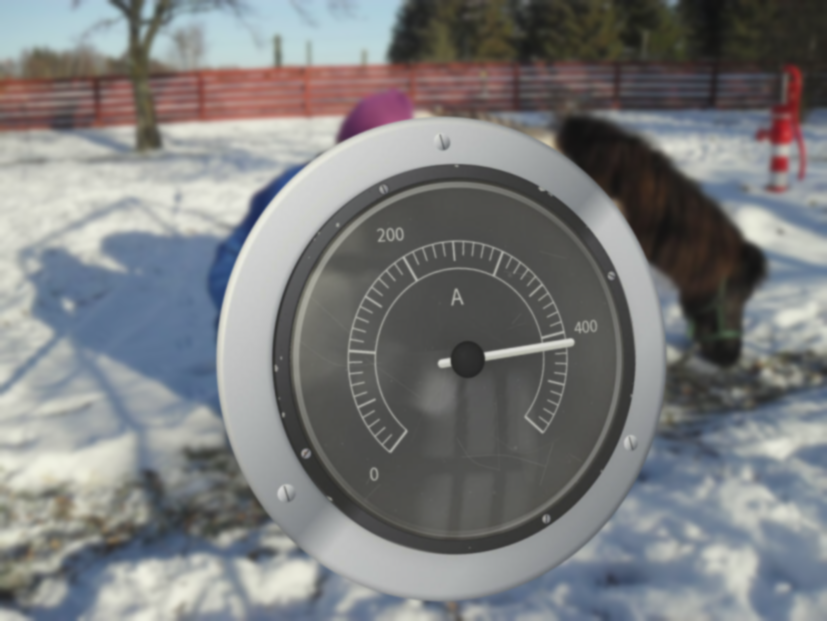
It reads **410** A
